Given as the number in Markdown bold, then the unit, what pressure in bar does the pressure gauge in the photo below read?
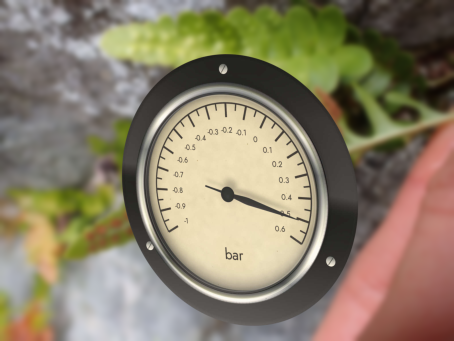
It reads **0.5** bar
